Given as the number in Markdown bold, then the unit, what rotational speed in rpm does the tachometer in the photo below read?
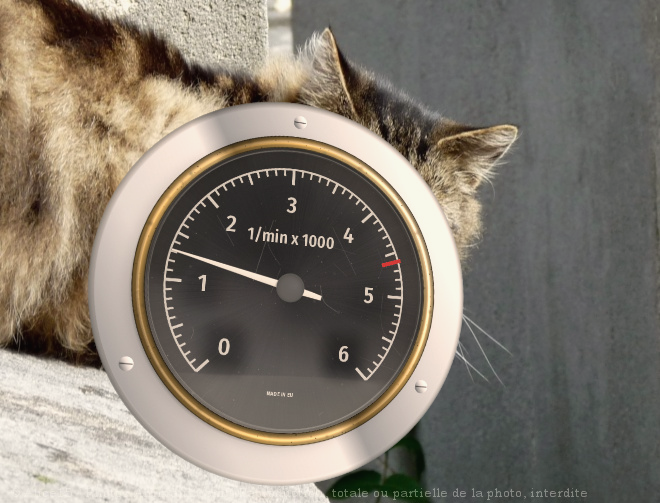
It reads **1300** rpm
